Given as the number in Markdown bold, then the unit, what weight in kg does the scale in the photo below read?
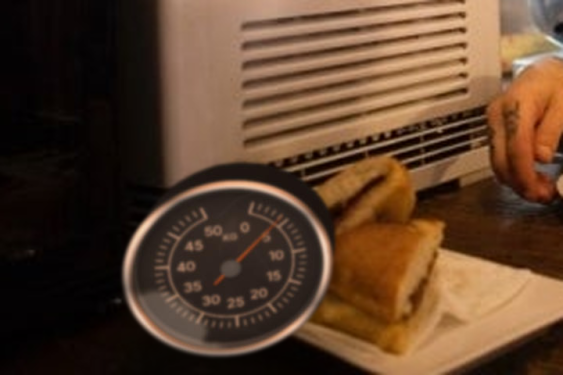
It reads **4** kg
